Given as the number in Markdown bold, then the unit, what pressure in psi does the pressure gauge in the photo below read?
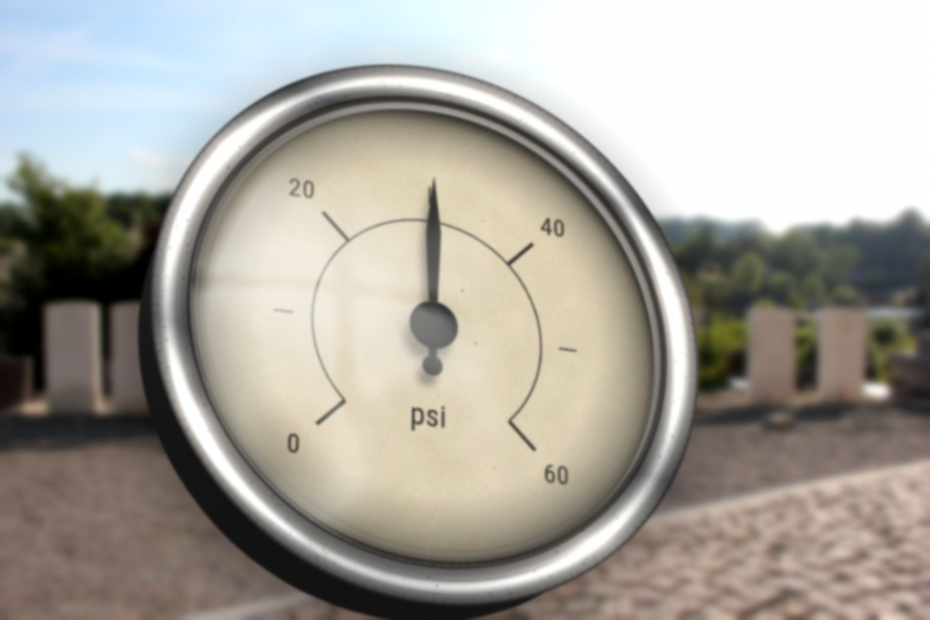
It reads **30** psi
